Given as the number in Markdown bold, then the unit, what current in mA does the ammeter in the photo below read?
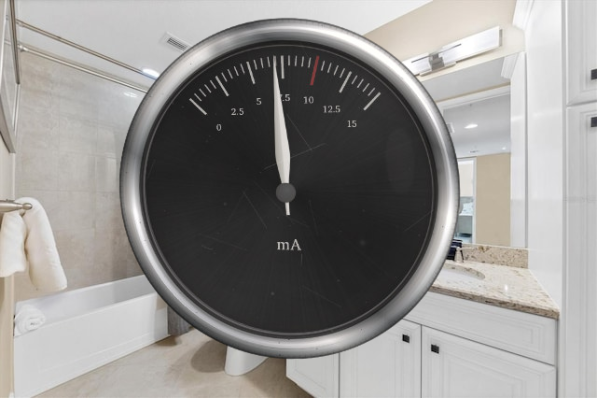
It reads **7** mA
